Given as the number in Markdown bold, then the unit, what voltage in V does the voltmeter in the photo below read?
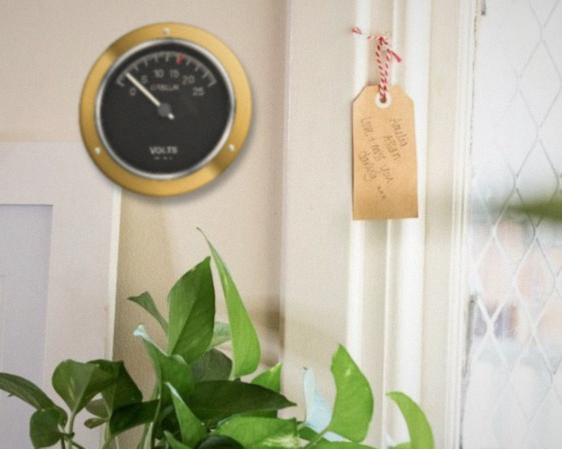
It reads **2.5** V
